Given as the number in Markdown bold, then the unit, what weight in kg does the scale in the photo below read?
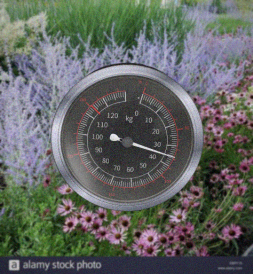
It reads **35** kg
